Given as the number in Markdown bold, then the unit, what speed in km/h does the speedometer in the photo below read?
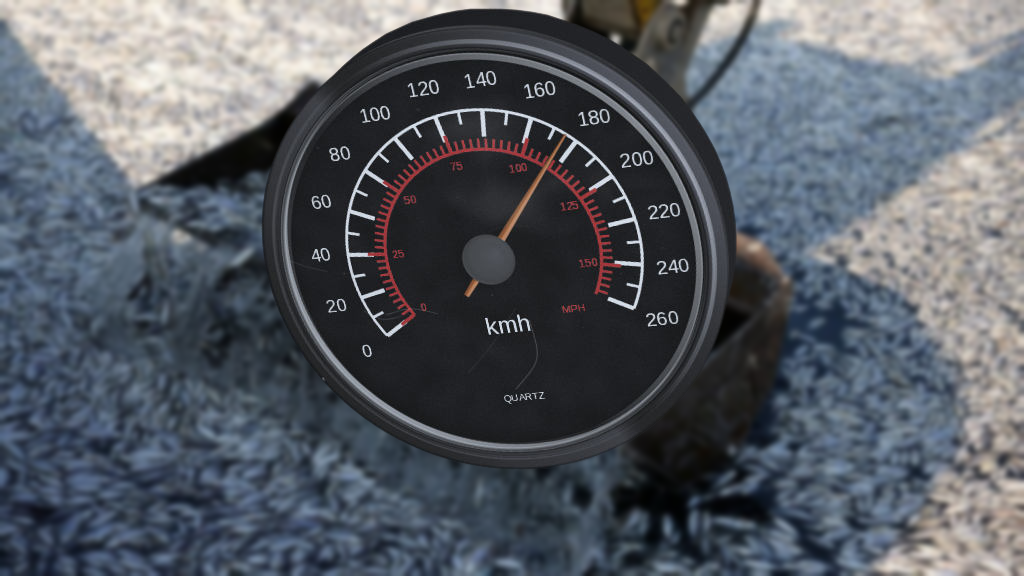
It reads **175** km/h
